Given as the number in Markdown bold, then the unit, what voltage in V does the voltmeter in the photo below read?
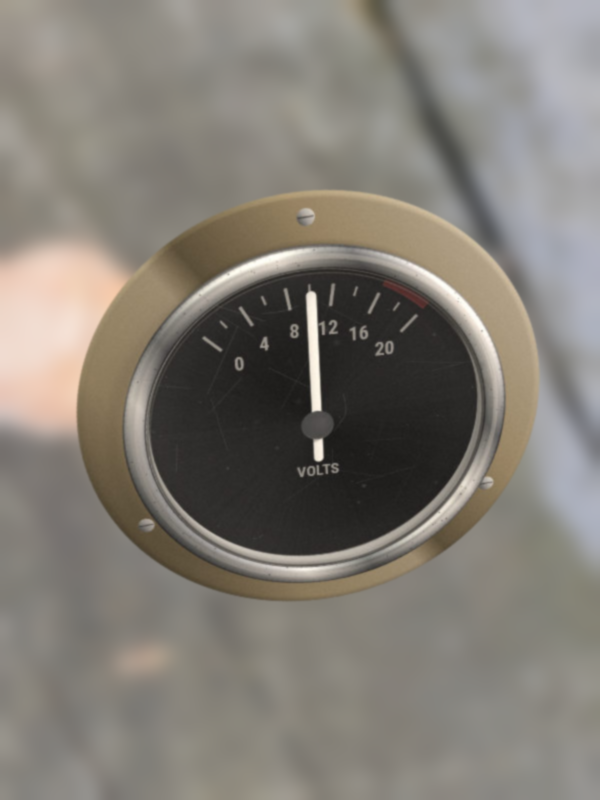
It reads **10** V
